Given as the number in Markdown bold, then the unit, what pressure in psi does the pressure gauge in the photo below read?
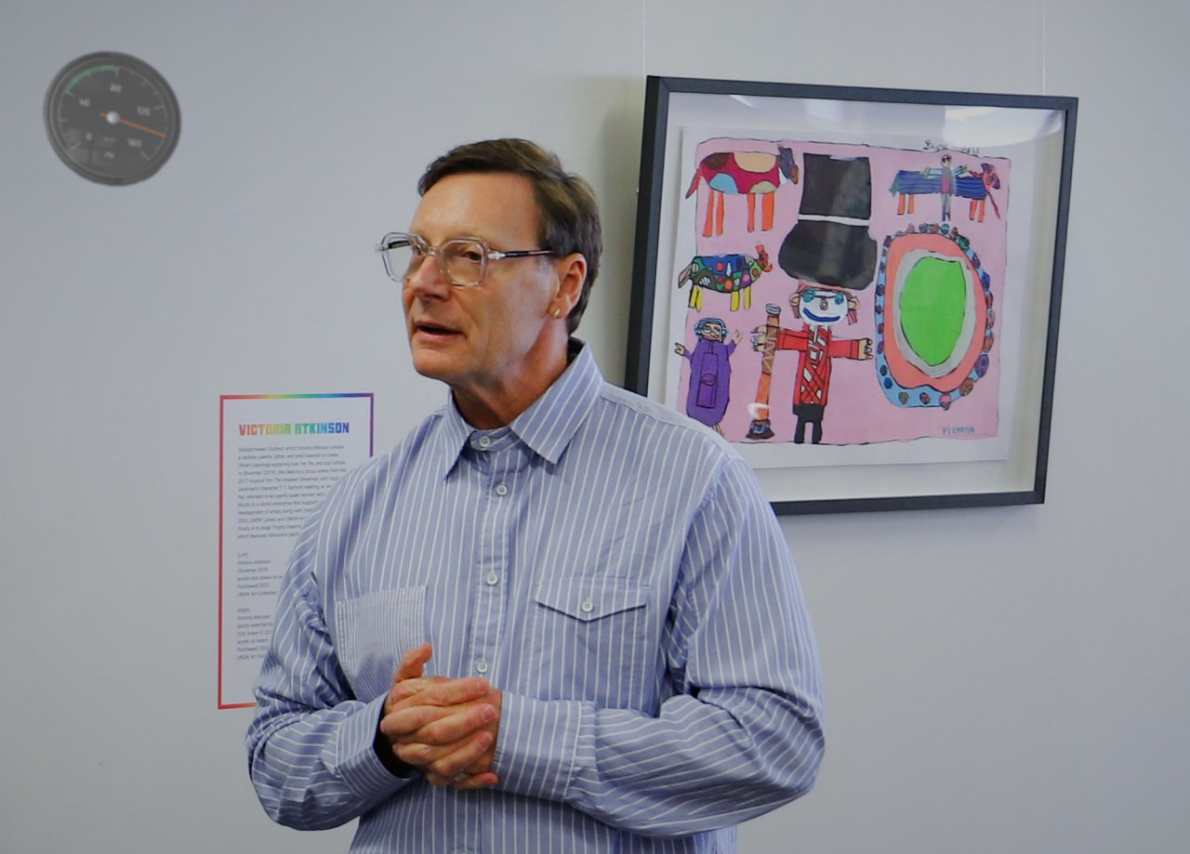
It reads **140** psi
